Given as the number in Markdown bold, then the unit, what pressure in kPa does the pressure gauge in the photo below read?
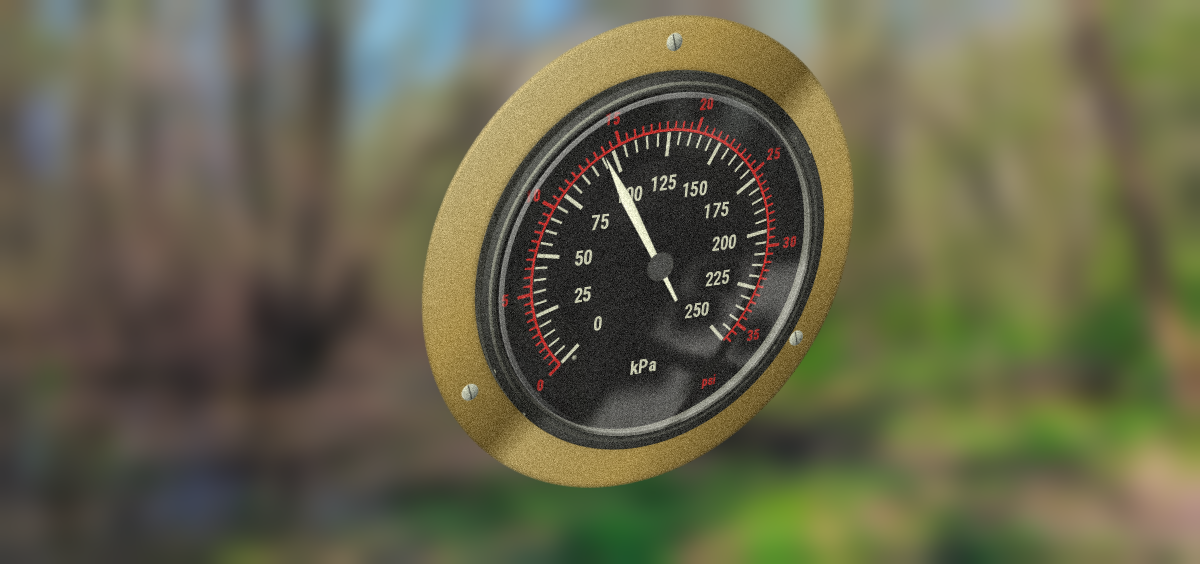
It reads **95** kPa
